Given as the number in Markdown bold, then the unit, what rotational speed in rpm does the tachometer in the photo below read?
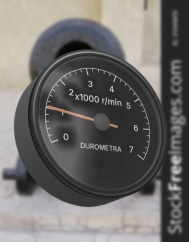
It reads **1000** rpm
